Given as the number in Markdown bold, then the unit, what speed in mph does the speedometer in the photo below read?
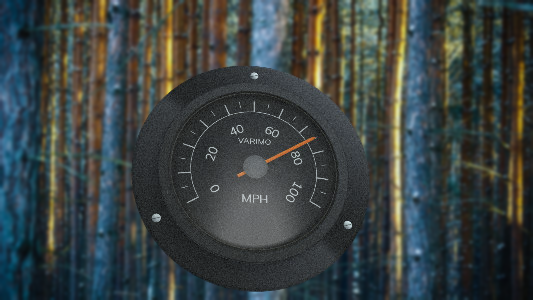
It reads **75** mph
